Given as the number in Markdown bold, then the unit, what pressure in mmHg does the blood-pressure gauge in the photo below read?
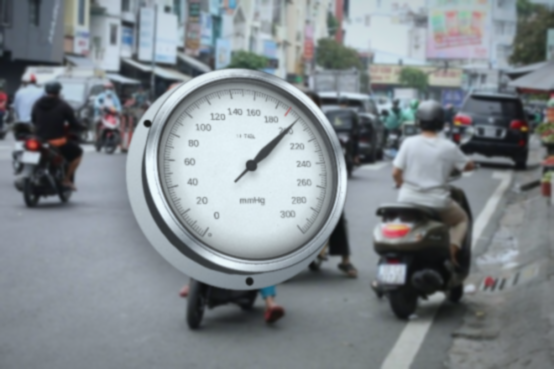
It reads **200** mmHg
